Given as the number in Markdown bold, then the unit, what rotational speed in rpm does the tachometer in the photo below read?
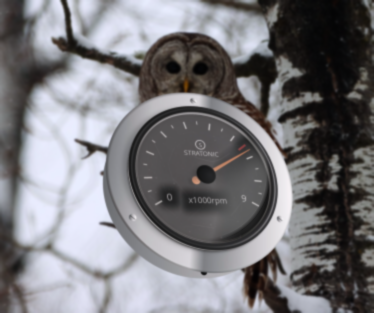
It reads **6750** rpm
